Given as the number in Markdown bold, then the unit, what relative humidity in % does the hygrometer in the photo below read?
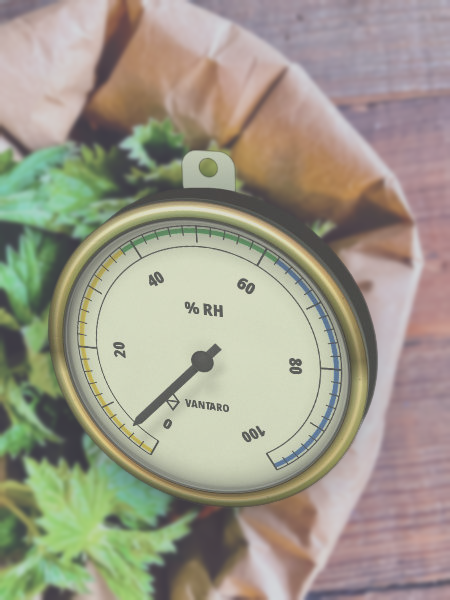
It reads **5** %
